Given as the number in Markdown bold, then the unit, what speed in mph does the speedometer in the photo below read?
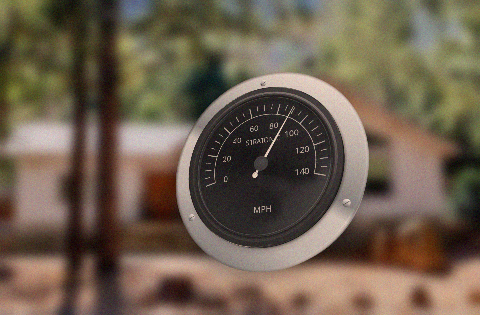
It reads **90** mph
